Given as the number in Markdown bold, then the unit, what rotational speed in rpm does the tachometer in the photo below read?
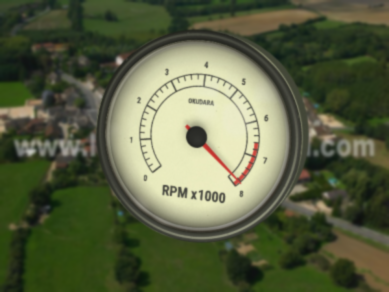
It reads **7800** rpm
